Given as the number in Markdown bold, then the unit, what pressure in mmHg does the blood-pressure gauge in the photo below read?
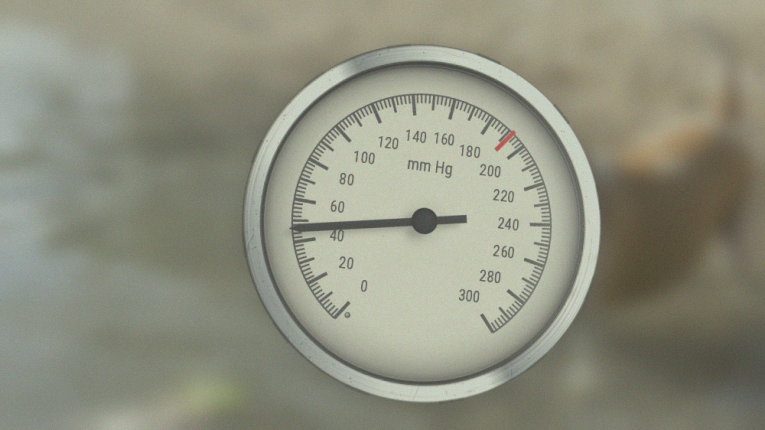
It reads **46** mmHg
